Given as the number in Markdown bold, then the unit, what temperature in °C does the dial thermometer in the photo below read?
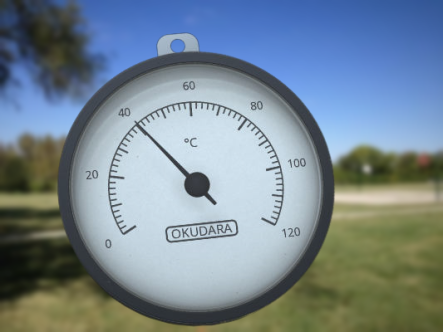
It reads **40** °C
